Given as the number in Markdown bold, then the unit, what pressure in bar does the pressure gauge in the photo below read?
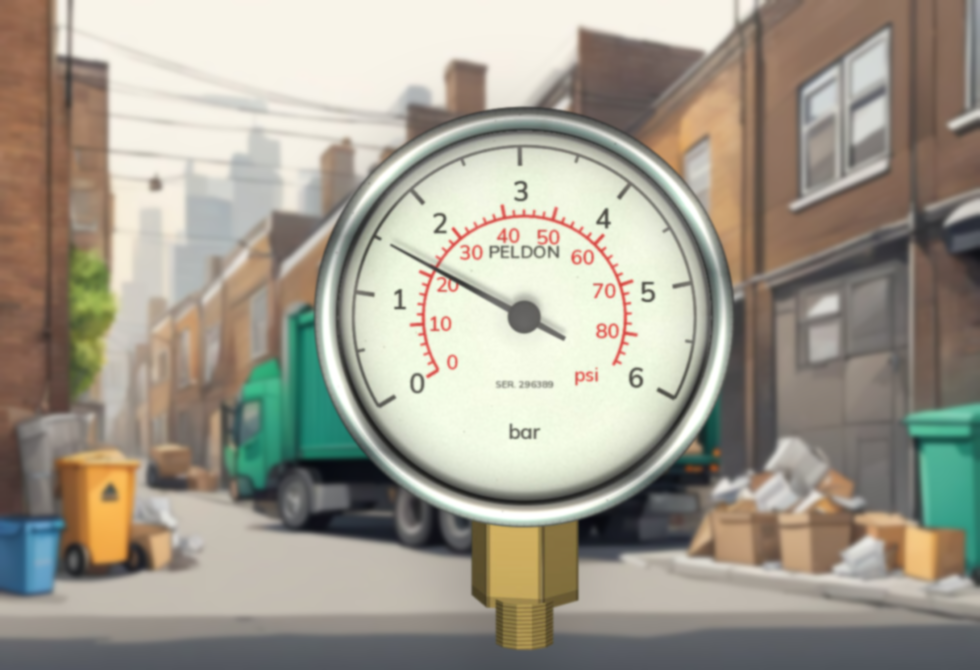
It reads **1.5** bar
